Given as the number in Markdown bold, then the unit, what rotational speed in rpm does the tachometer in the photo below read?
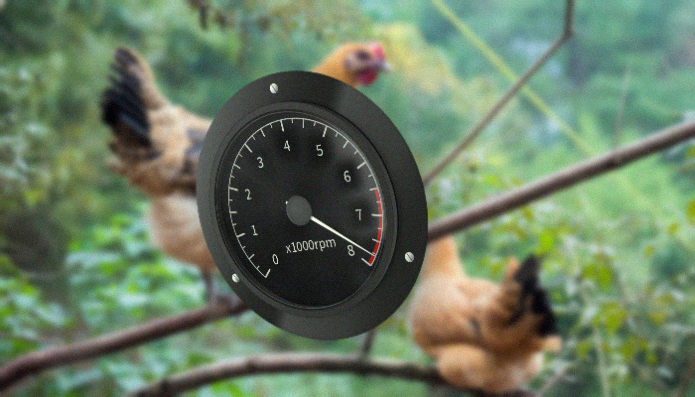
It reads **7750** rpm
